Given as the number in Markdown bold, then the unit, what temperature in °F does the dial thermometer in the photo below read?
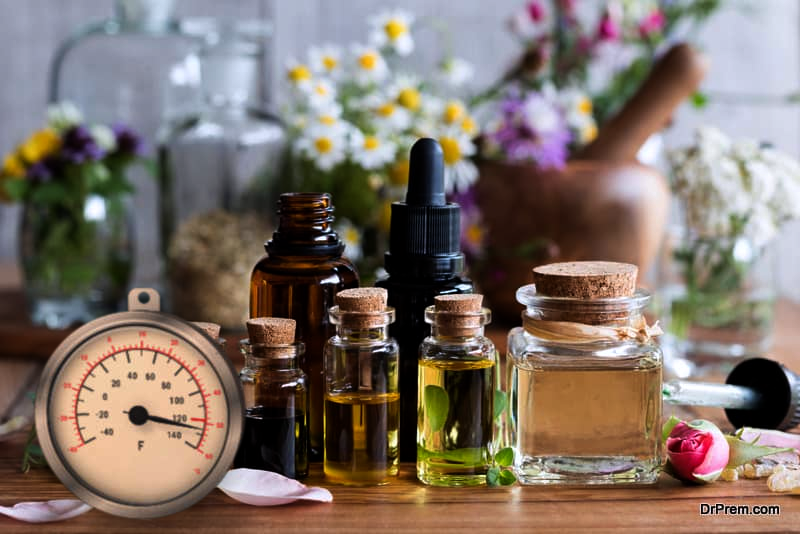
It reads **125** °F
